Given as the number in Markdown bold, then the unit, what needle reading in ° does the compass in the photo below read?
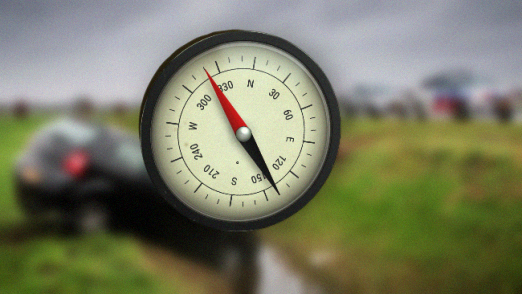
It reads **320** °
